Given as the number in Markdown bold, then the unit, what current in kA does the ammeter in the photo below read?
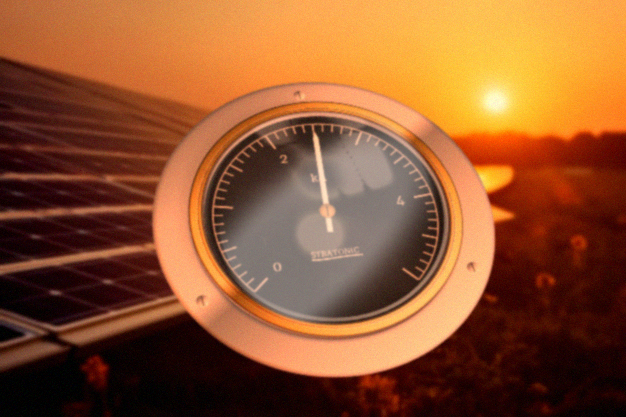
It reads **2.5** kA
